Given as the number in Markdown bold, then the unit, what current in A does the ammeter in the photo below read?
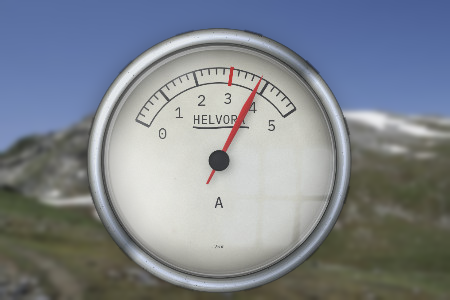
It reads **3.8** A
